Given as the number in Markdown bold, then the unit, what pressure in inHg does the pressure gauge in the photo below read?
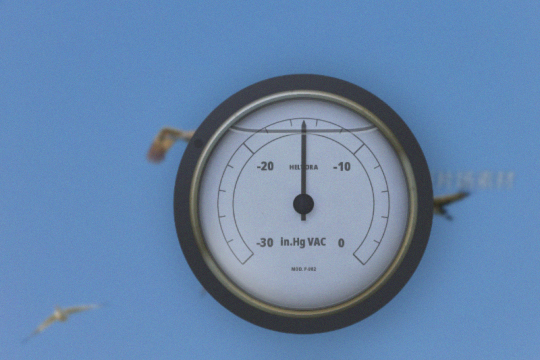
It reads **-15** inHg
